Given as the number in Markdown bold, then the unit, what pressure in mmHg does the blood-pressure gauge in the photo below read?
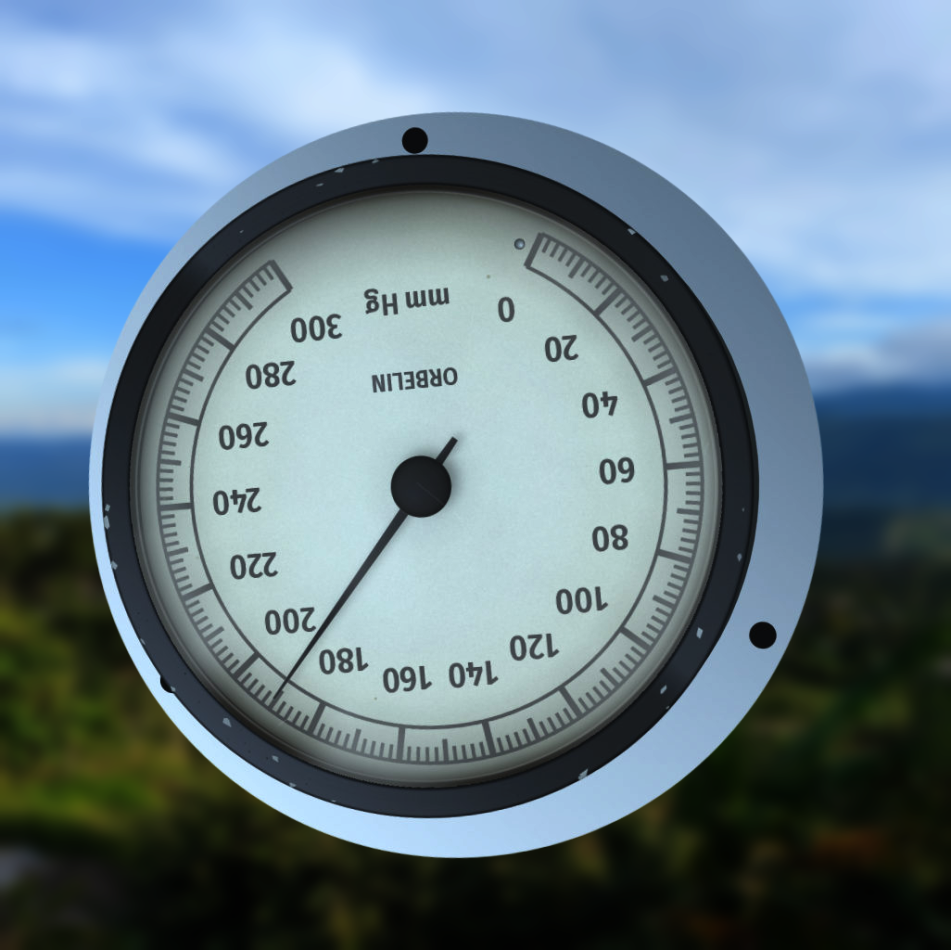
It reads **190** mmHg
